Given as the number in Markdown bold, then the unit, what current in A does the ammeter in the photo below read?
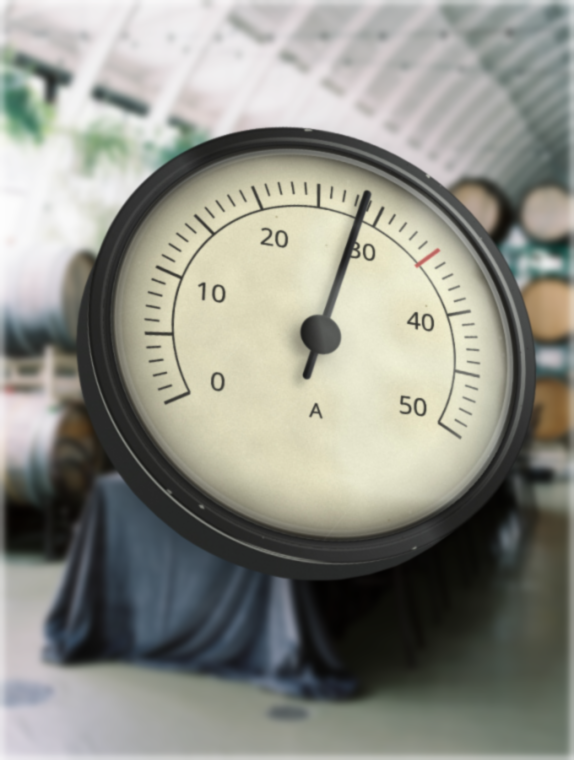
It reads **28.5** A
